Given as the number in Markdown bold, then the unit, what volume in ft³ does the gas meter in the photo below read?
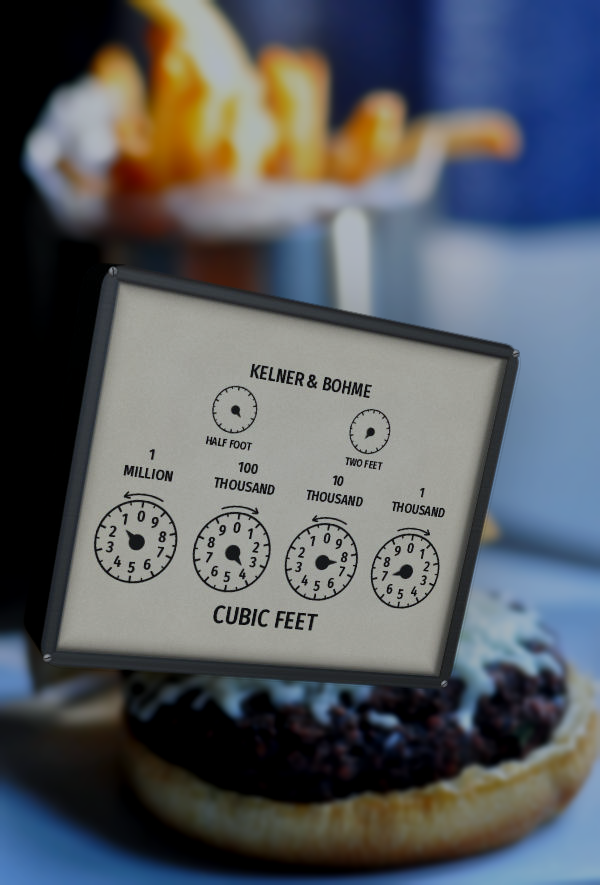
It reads **137700** ft³
